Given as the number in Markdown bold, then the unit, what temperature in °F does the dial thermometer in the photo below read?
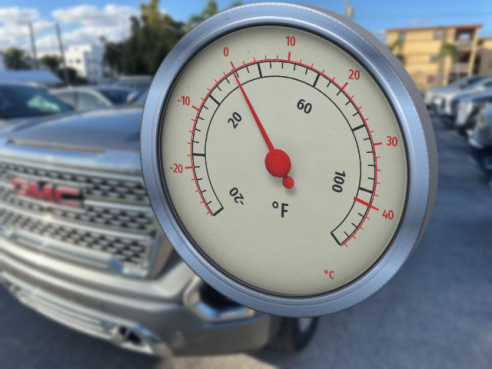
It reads **32** °F
